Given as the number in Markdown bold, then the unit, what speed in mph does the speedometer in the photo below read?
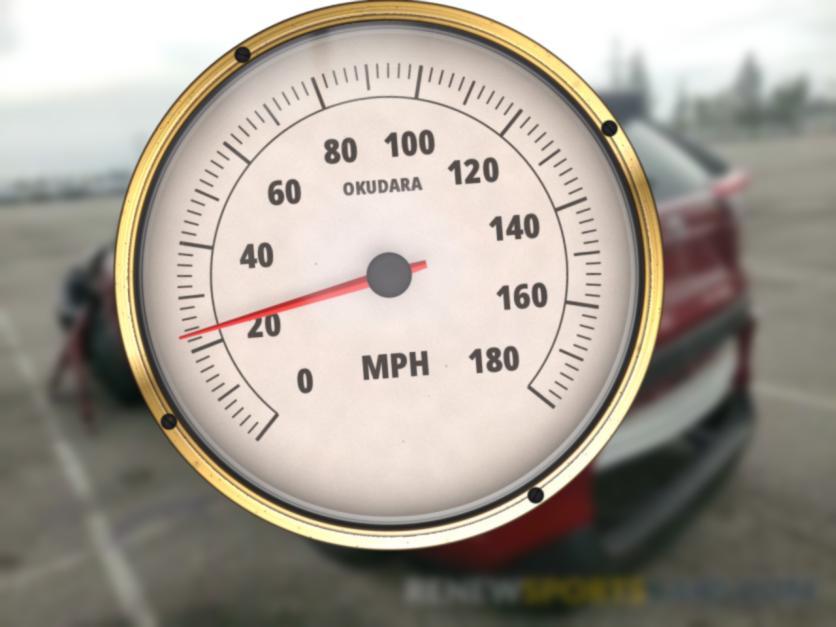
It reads **23** mph
